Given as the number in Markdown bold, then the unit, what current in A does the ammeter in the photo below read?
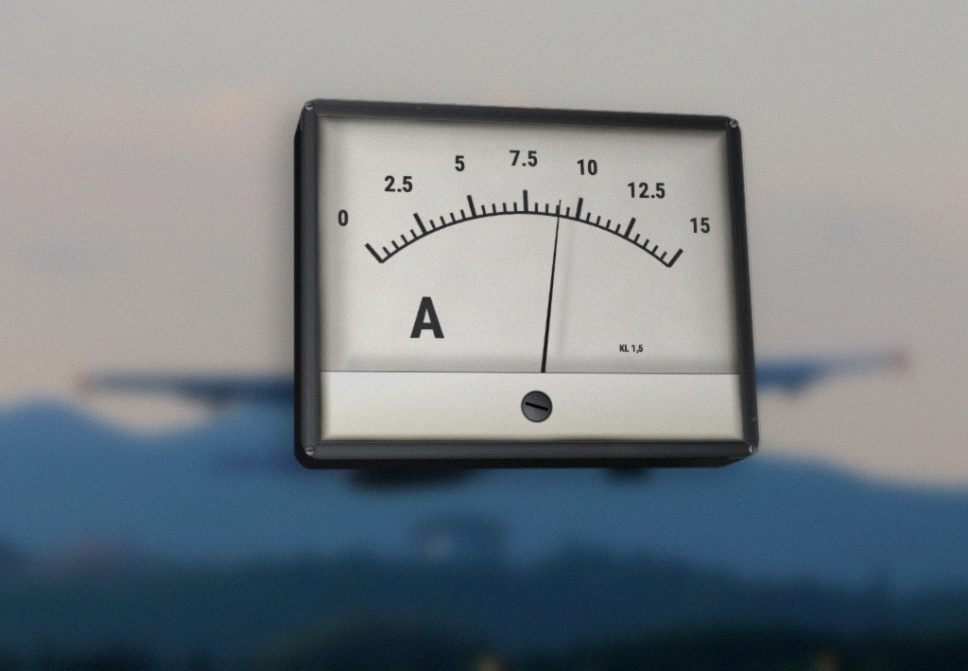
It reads **9** A
